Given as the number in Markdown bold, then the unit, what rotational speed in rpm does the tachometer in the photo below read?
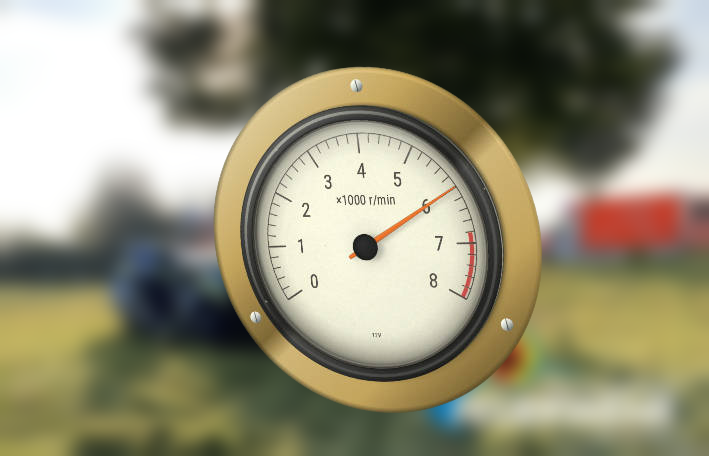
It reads **6000** rpm
